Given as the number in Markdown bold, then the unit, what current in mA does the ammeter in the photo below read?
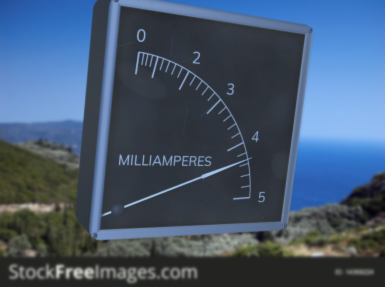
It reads **4.3** mA
